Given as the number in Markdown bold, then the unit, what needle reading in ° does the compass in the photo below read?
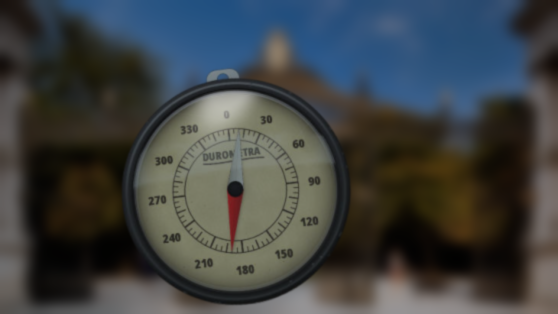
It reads **190** °
